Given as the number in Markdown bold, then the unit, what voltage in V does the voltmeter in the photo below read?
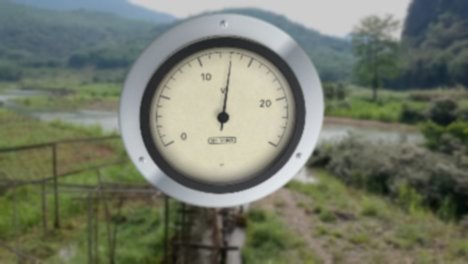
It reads **13** V
